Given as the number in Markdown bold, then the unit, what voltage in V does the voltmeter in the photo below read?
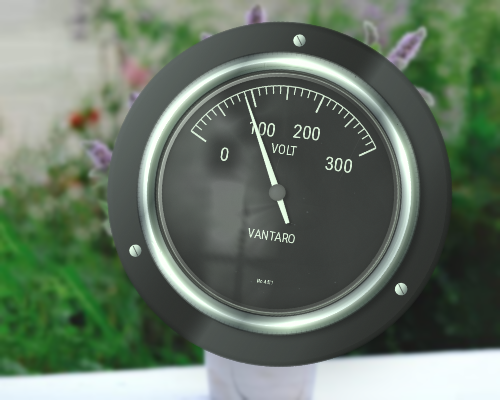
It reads **90** V
